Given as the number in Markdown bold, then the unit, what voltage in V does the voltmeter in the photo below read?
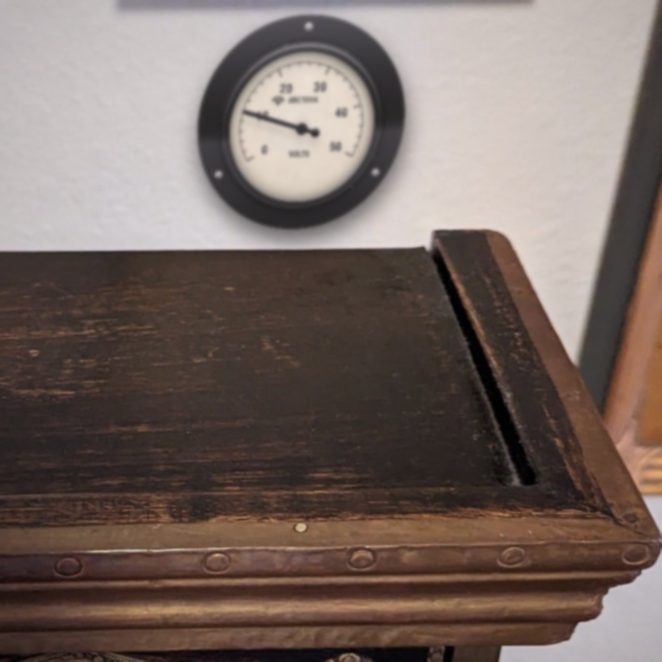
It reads **10** V
